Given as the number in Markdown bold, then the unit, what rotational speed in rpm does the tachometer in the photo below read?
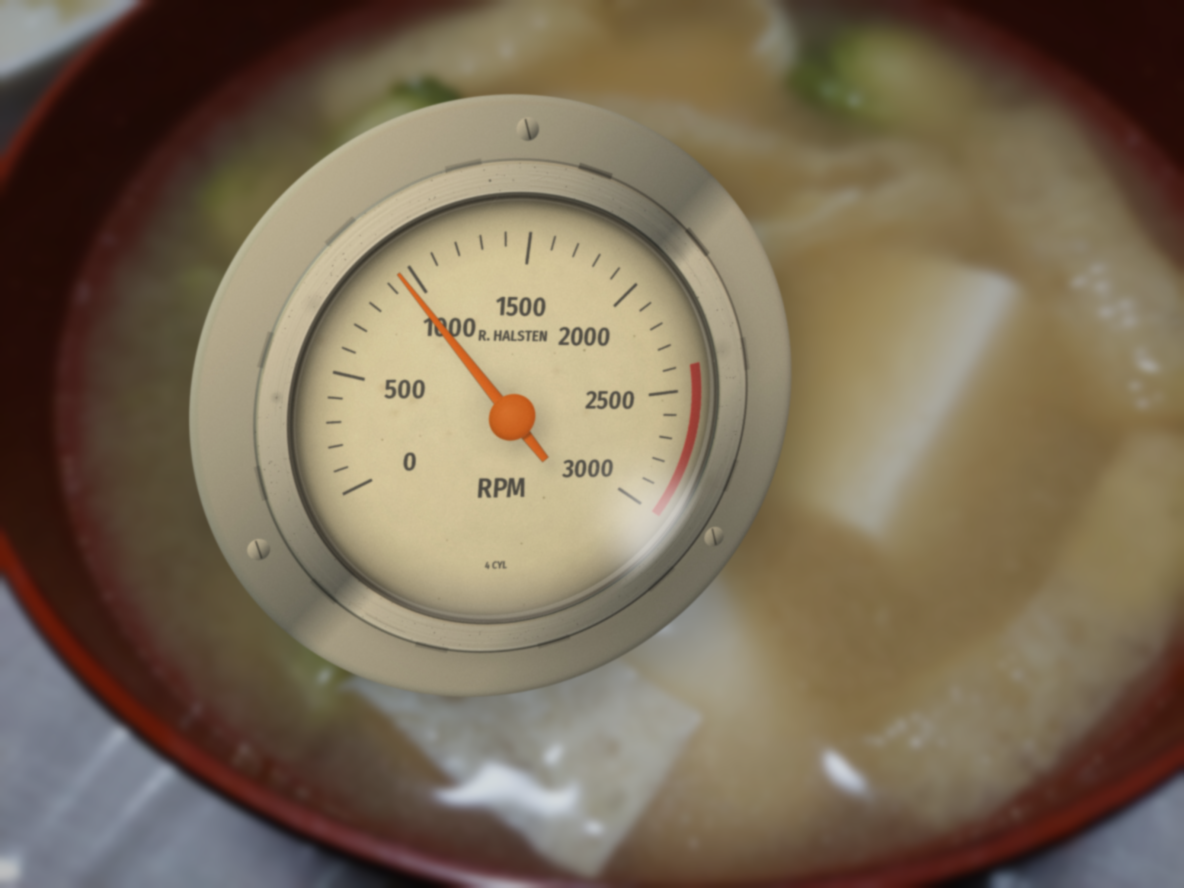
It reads **950** rpm
